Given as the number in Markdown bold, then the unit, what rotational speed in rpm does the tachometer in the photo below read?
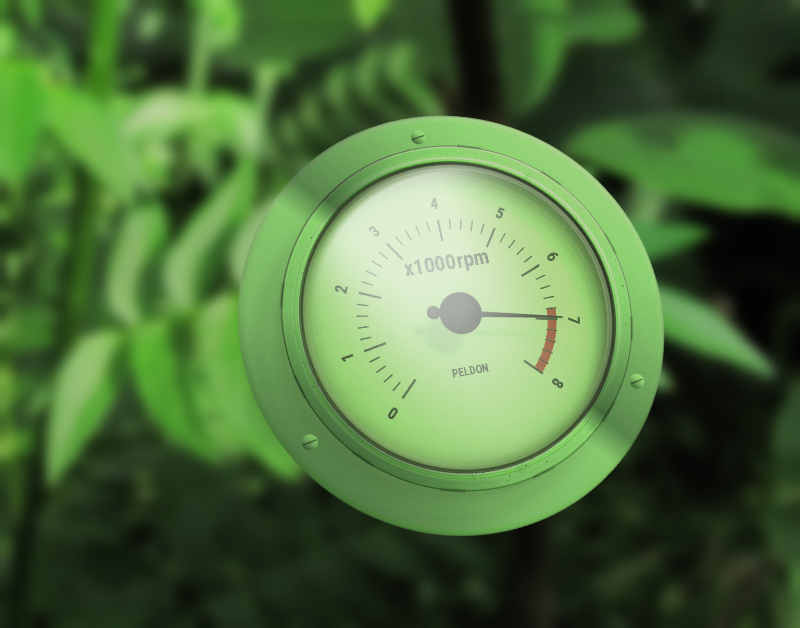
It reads **7000** rpm
